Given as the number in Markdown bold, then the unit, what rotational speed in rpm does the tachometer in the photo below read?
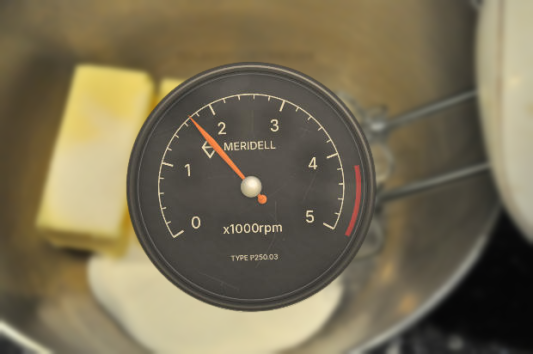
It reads **1700** rpm
